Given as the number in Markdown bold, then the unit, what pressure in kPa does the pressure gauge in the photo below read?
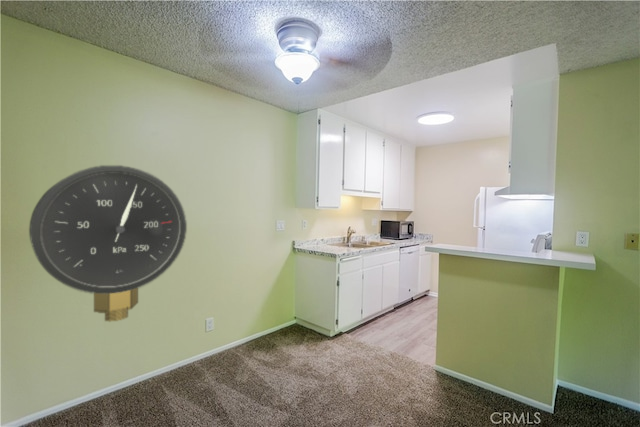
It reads **140** kPa
